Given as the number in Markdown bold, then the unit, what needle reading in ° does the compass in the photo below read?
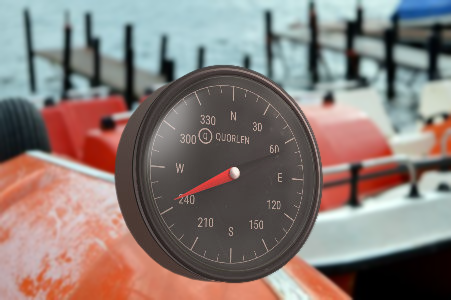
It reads **245** °
